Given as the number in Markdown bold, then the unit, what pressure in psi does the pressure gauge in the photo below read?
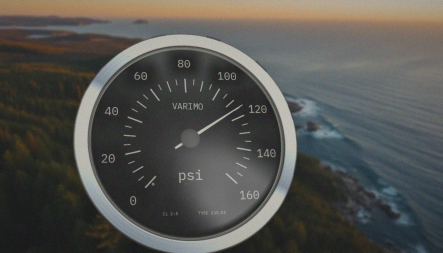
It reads **115** psi
